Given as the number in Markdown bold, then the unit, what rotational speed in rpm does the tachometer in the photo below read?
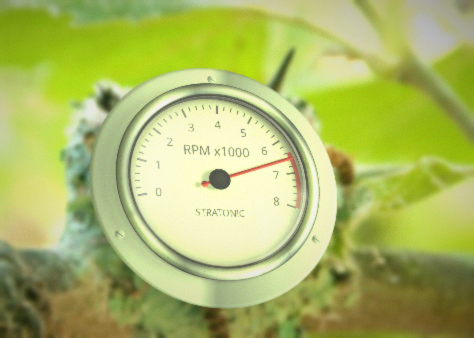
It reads **6600** rpm
